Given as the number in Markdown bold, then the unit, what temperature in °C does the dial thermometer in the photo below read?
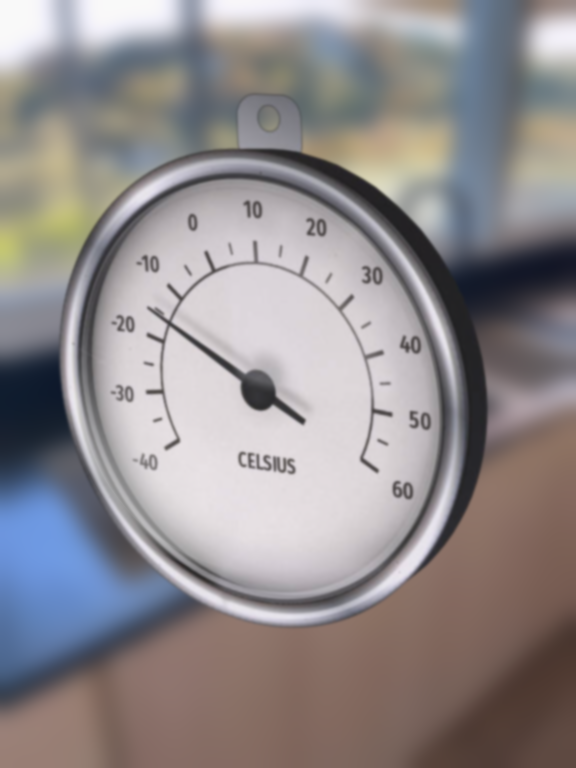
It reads **-15** °C
